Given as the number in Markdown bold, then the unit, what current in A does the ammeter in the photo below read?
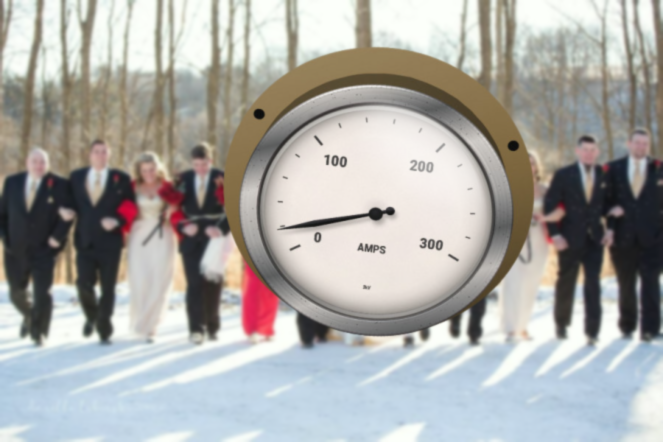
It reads **20** A
